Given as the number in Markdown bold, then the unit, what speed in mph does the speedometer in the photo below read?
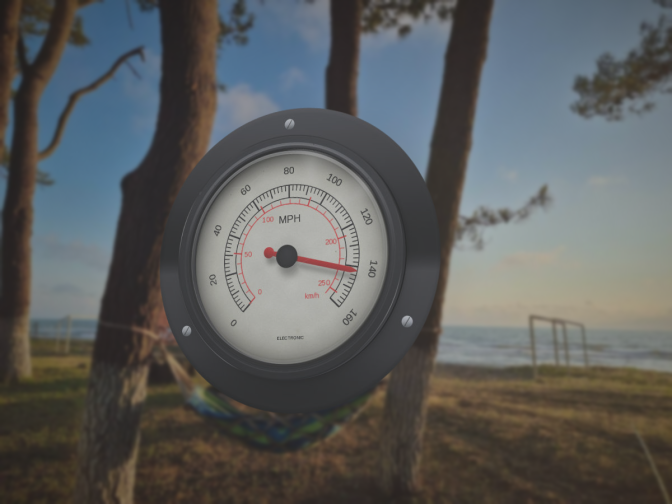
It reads **142** mph
